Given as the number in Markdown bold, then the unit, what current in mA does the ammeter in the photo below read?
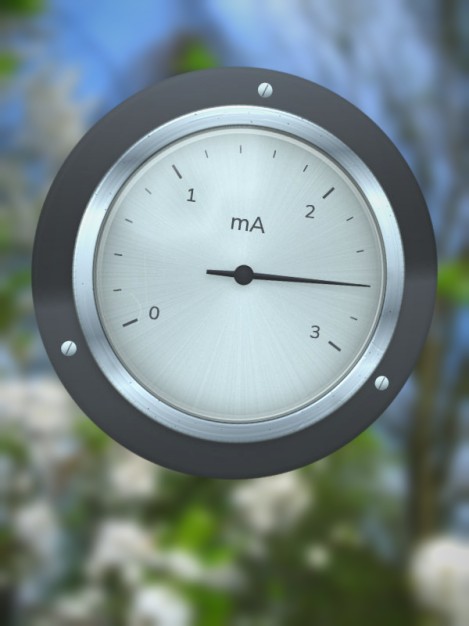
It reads **2.6** mA
